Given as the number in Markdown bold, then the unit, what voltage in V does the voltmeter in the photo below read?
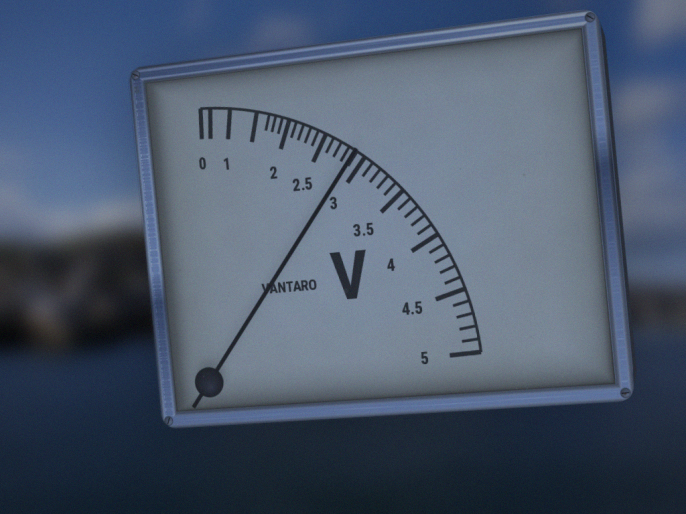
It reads **2.9** V
